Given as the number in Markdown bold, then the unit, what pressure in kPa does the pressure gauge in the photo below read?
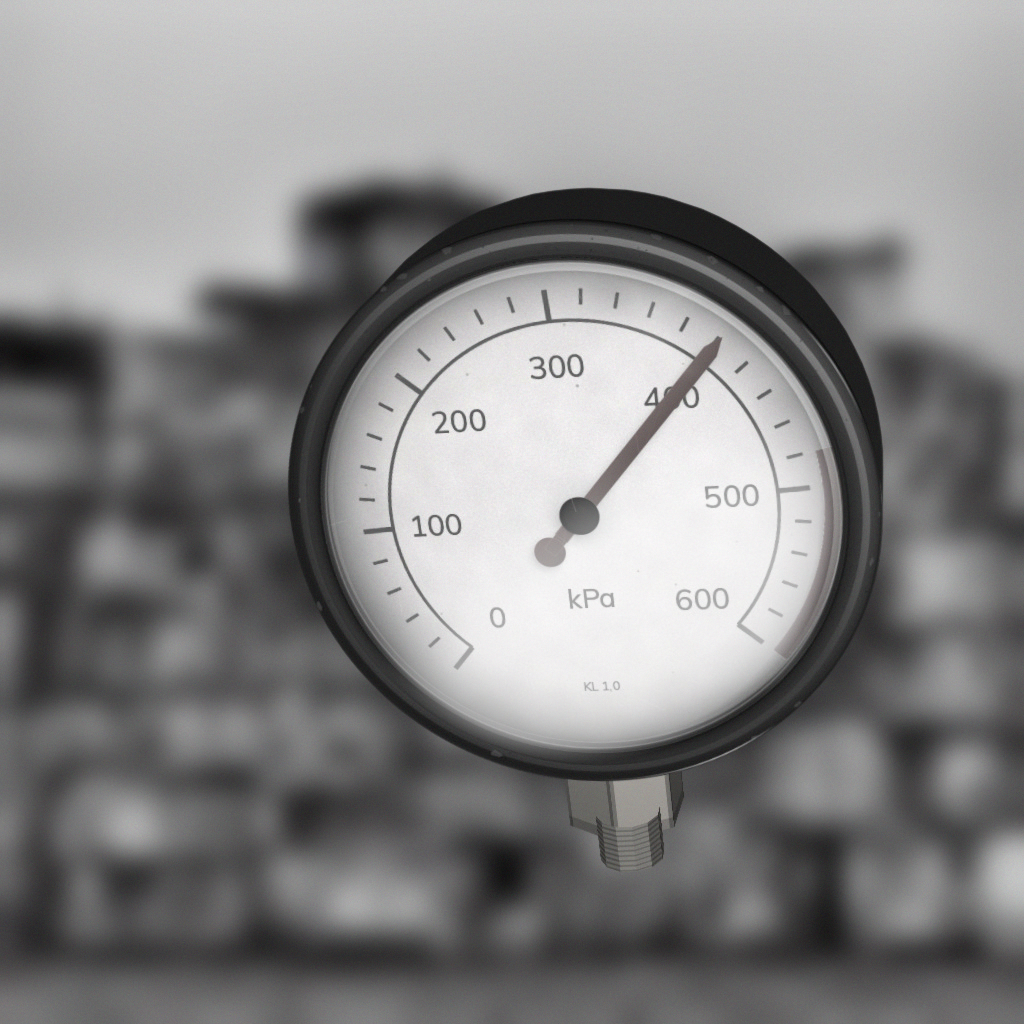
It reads **400** kPa
